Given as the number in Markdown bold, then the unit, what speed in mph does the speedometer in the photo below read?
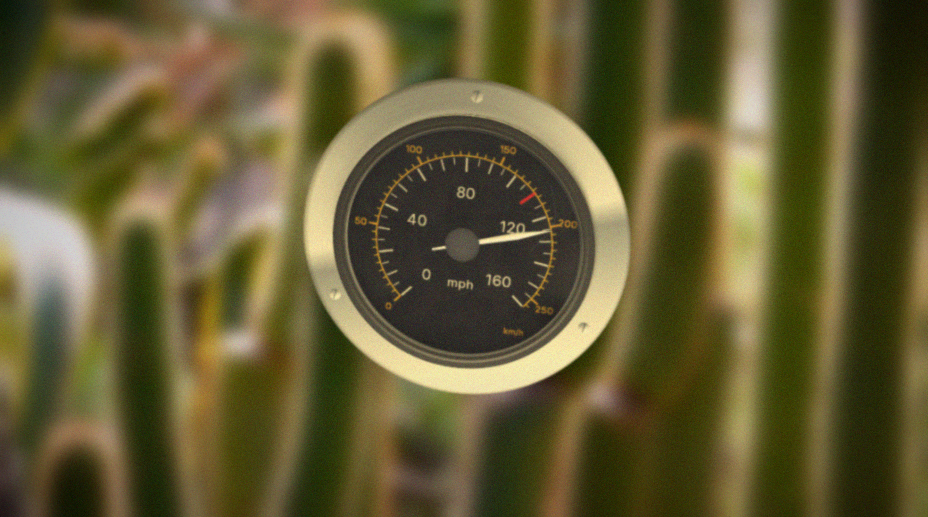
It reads **125** mph
